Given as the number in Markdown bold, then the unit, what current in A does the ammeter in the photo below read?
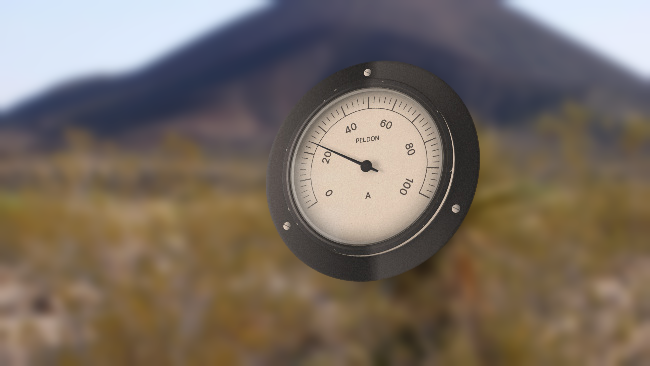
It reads **24** A
